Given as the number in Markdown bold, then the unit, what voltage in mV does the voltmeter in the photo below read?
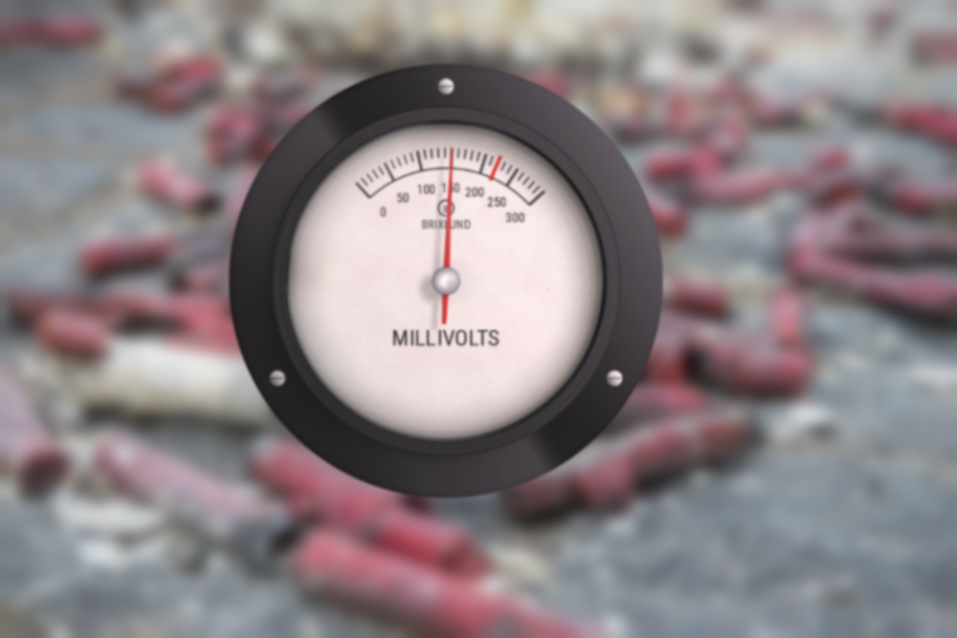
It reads **150** mV
